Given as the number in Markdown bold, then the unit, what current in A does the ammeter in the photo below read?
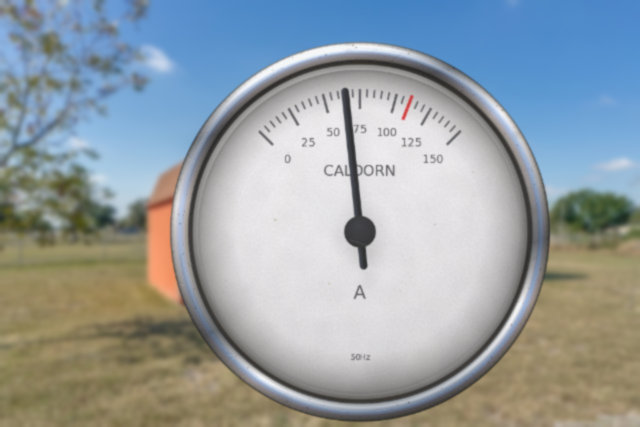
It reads **65** A
